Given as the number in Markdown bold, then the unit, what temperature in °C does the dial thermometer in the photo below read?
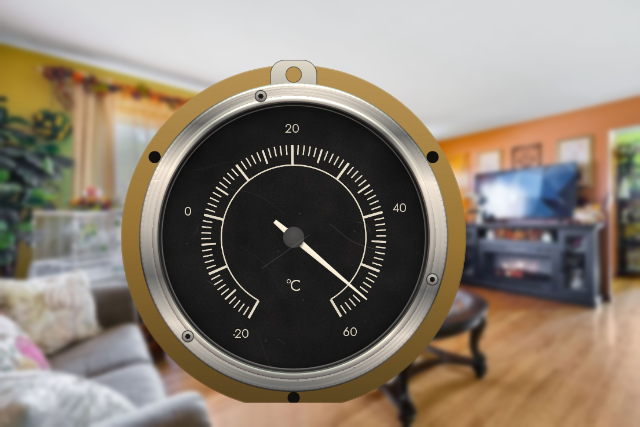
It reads **55** °C
